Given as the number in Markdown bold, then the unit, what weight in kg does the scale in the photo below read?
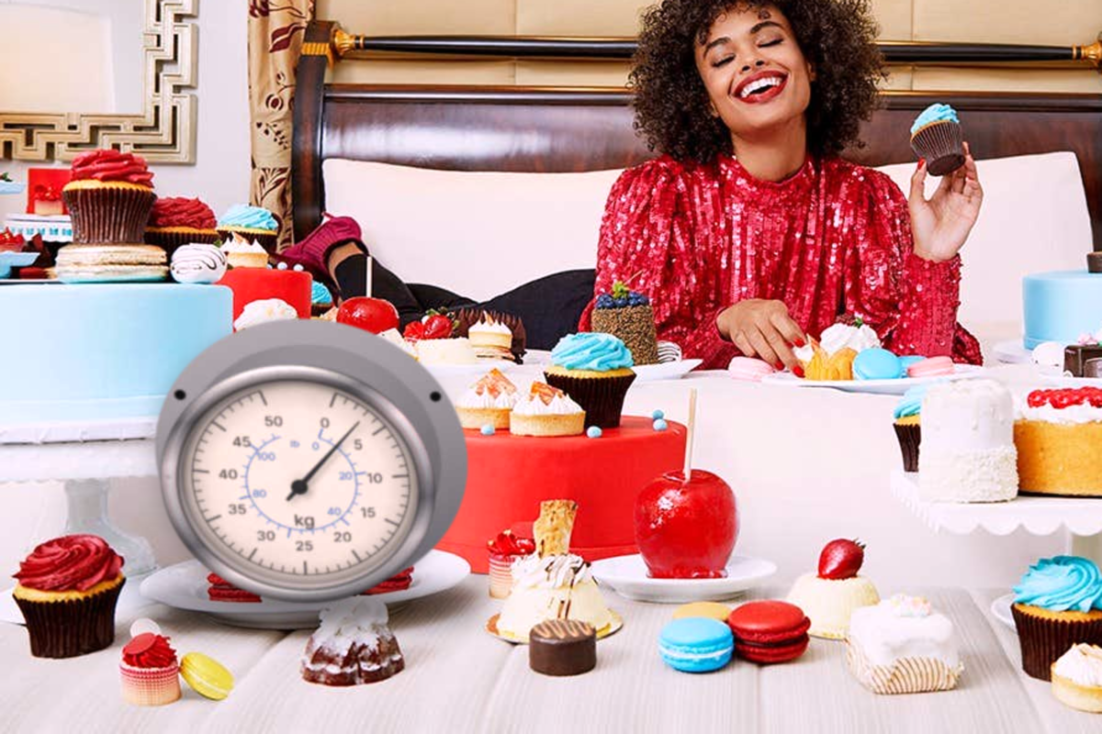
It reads **3** kg
